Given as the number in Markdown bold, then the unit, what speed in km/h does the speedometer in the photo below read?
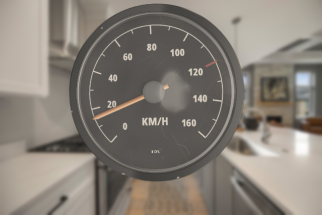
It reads **15** km/h
